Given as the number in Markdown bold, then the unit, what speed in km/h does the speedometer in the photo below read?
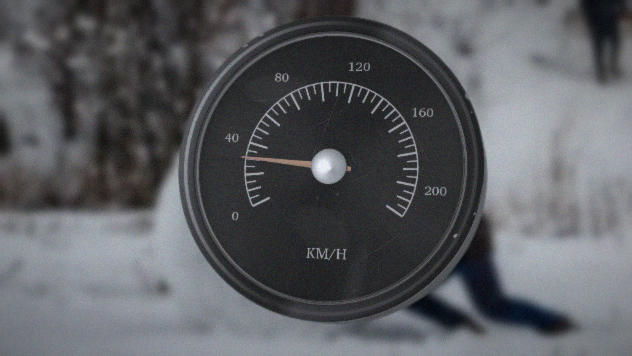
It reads **30** km/h
